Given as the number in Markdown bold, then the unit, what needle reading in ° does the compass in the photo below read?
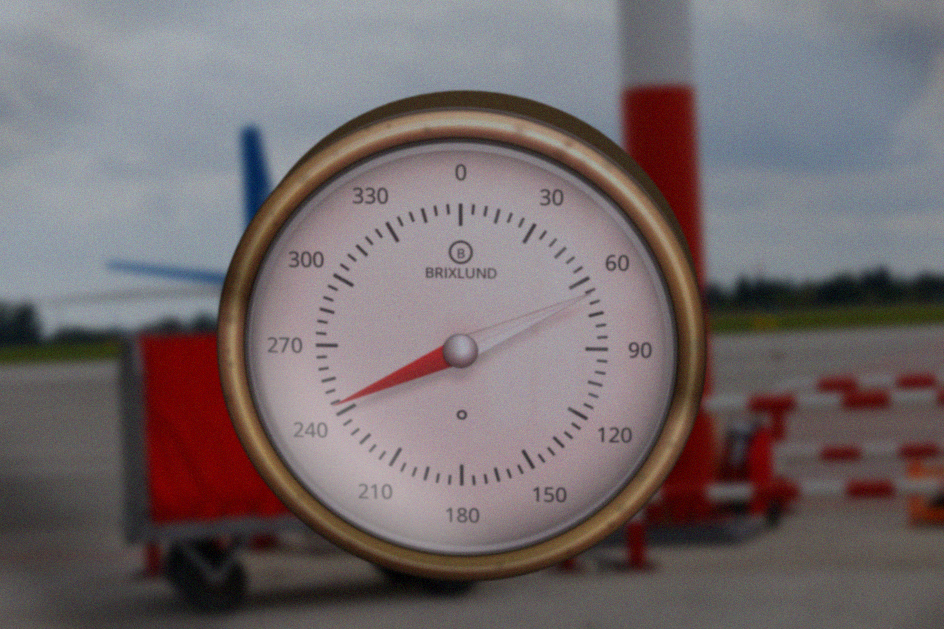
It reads **245** °
